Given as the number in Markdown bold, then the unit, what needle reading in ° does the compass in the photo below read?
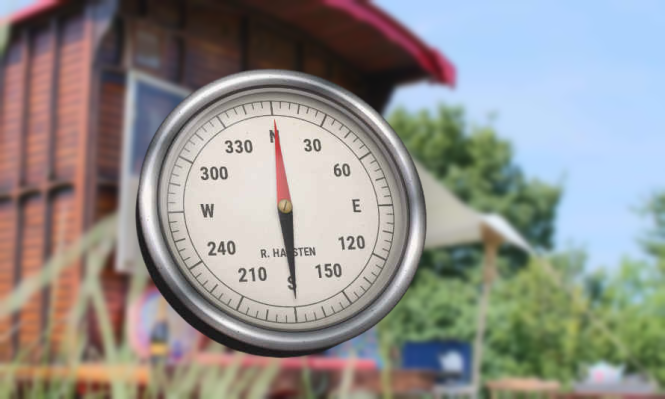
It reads **0** °
